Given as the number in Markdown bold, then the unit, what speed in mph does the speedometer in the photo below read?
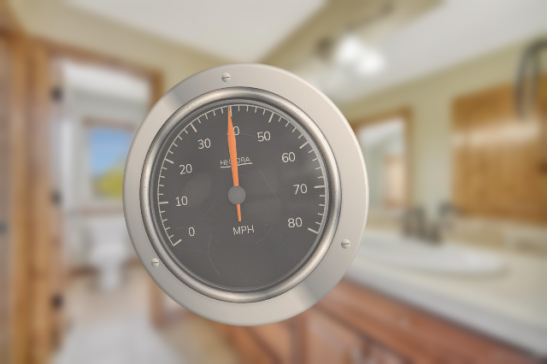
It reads **40** mph
